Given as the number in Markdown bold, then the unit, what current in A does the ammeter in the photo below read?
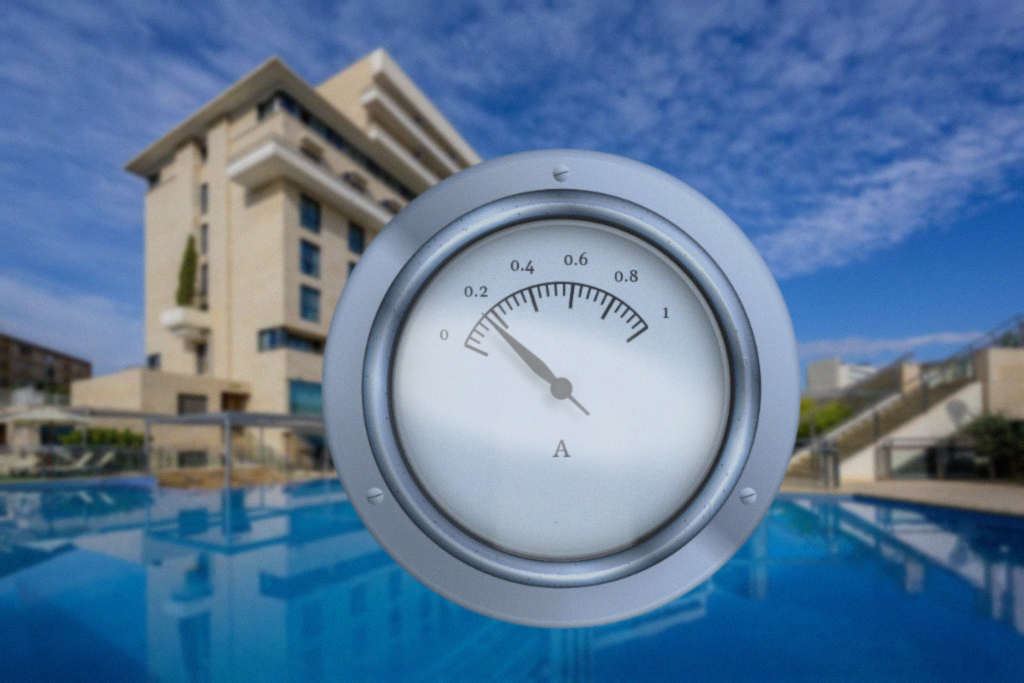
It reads **0.16** A
